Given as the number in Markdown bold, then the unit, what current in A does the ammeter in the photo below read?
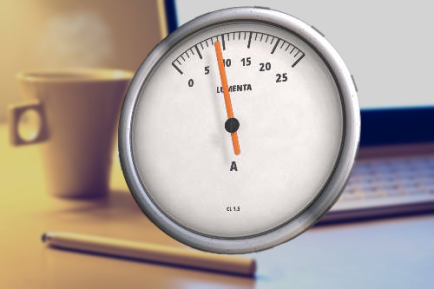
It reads **9** A
